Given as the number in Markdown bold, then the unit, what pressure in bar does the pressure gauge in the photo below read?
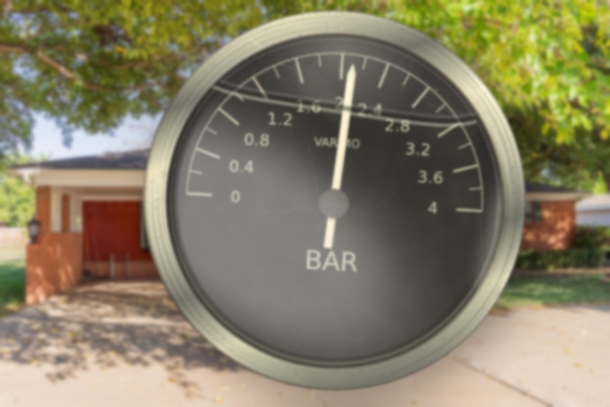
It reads **2.1** bar
